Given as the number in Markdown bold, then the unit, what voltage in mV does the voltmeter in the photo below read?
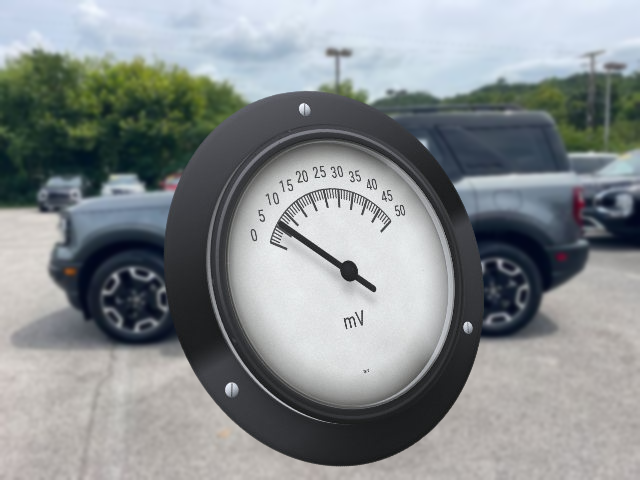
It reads **5** mV
